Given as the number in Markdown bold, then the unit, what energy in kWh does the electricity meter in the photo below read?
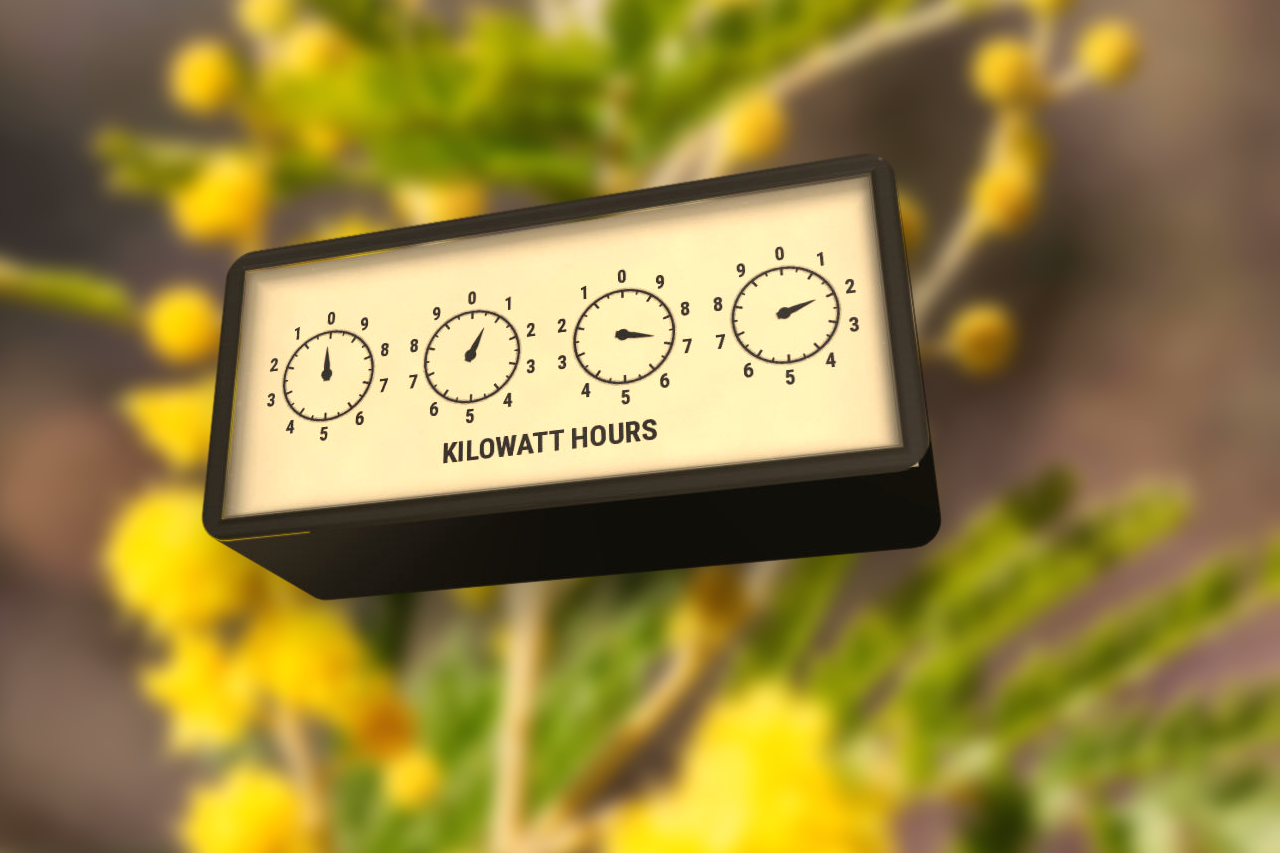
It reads **72** kWh
